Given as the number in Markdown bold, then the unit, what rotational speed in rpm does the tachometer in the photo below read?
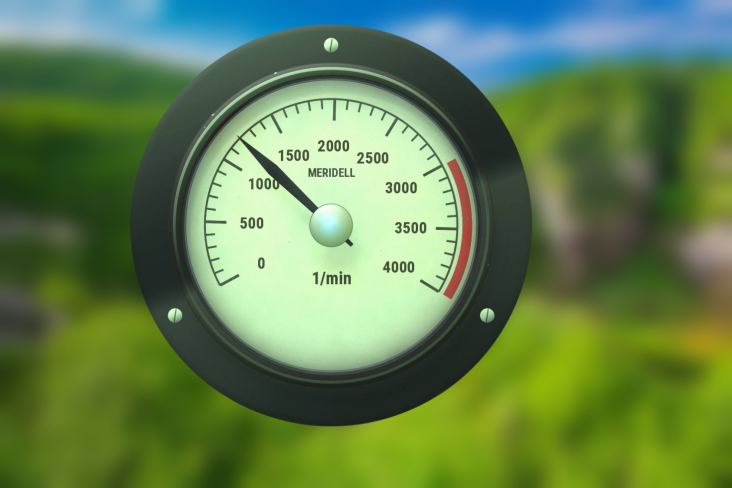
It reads **1200** rpm
